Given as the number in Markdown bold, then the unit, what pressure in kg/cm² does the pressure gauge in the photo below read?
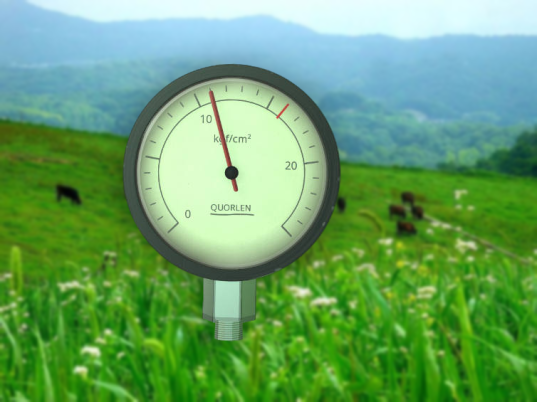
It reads **11** kg/cm²
